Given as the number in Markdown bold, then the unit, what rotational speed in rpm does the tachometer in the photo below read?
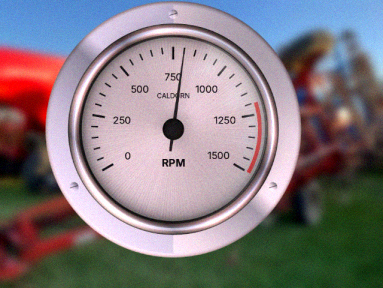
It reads **800** rpm
